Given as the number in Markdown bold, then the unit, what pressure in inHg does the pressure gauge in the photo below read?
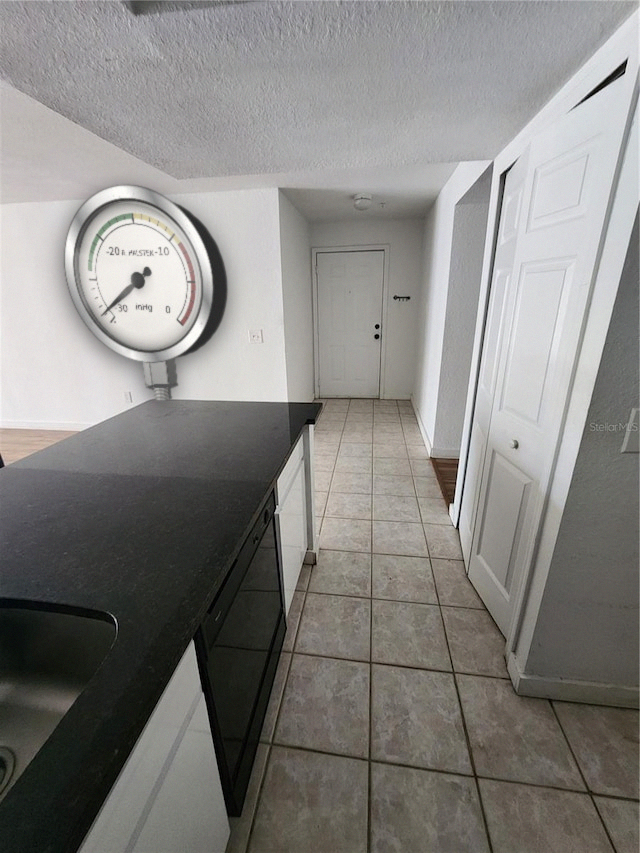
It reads **-29** inHg
